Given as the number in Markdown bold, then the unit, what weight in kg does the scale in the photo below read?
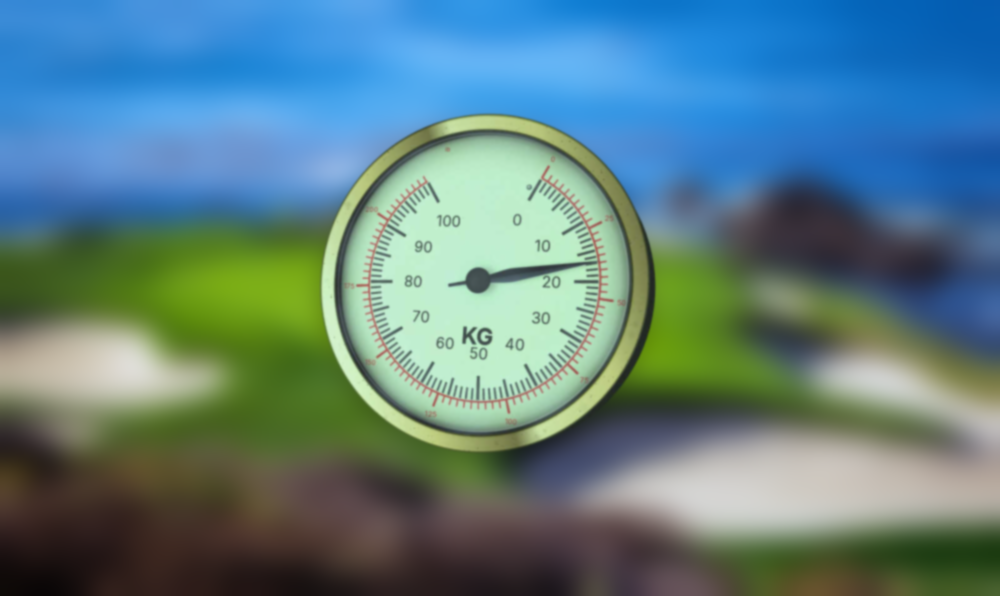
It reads **17** kg
